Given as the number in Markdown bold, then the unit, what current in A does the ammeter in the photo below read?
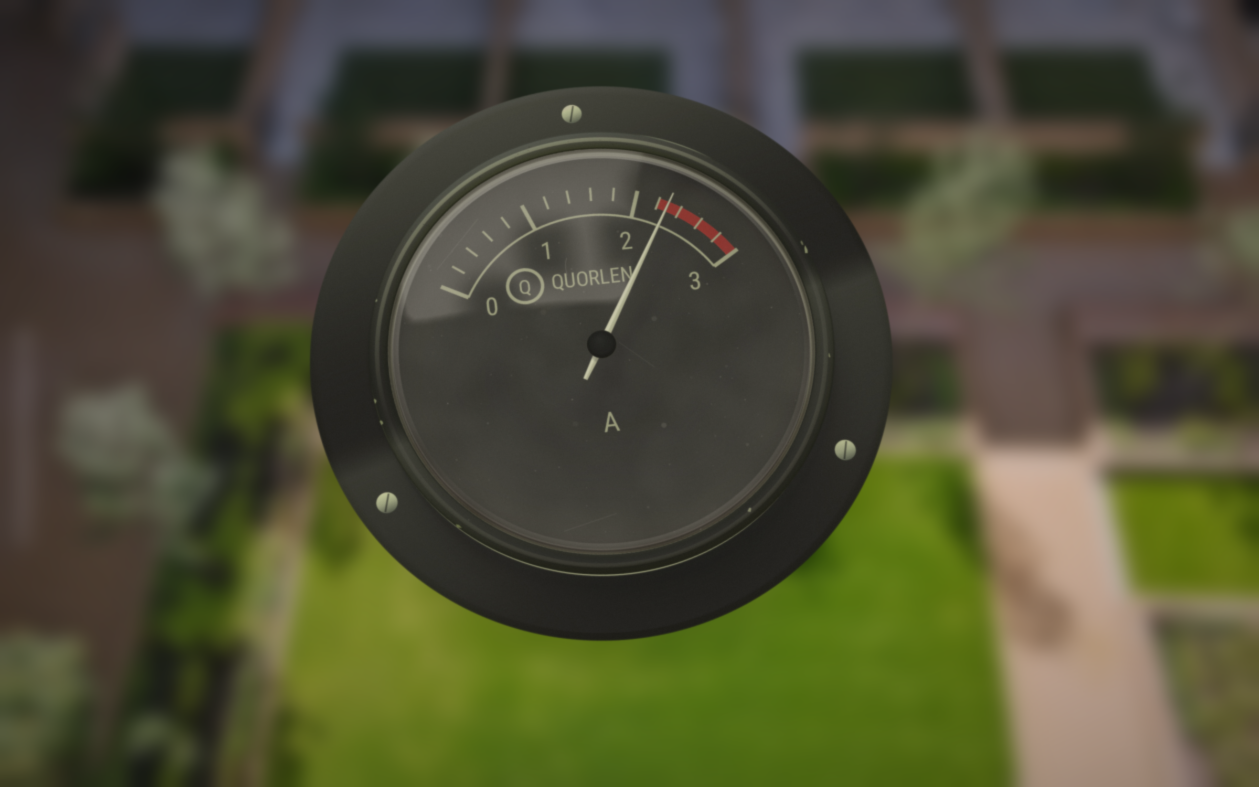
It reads **2.3** A
